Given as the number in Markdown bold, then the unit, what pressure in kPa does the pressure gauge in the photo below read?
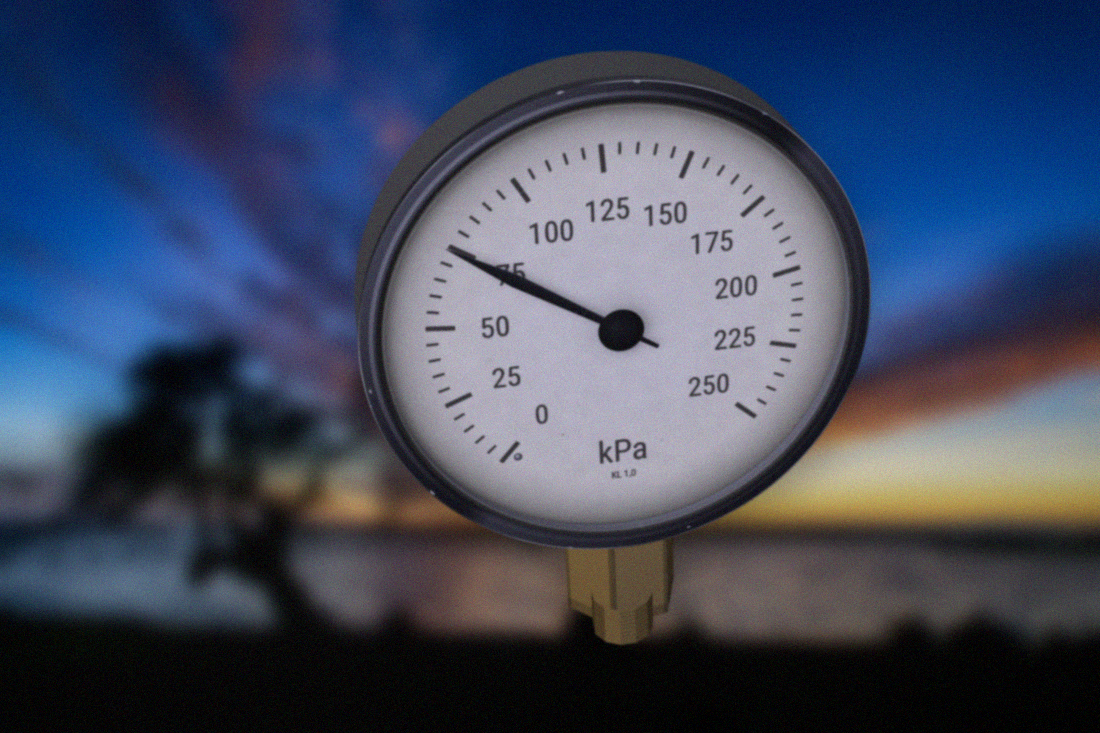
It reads **75** kPa
